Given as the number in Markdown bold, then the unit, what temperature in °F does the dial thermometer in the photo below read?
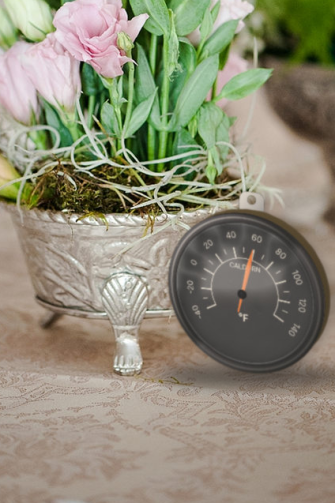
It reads **60** °F
